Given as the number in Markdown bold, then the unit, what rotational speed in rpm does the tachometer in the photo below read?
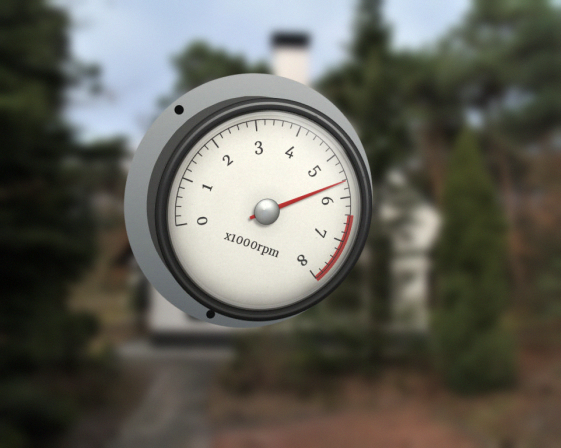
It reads **5600** rpm
